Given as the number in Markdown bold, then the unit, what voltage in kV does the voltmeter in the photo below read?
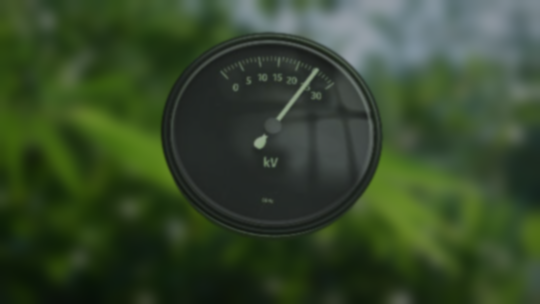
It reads **25** kV
